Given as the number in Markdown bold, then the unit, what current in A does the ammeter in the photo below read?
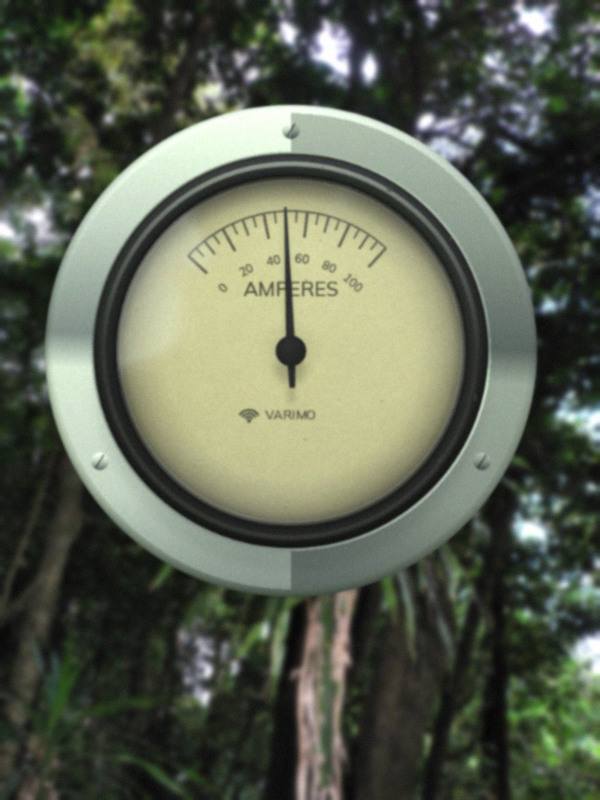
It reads **50** A
